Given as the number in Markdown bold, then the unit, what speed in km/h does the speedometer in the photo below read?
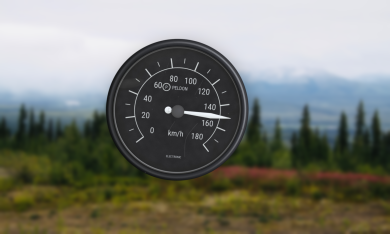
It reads **150** km/h
